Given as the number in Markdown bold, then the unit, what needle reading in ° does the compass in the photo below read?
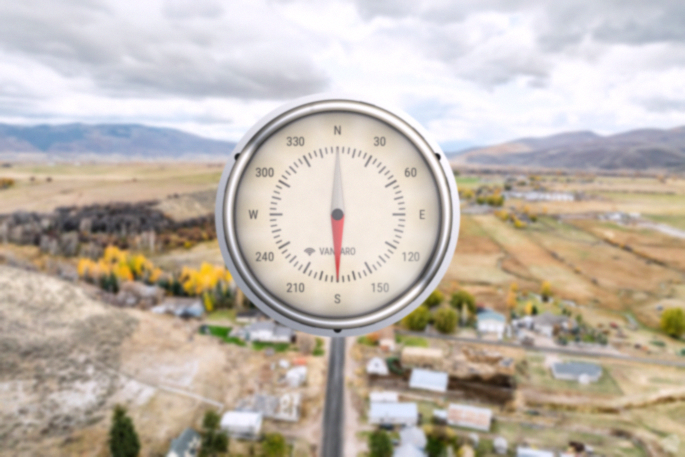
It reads **180** °
